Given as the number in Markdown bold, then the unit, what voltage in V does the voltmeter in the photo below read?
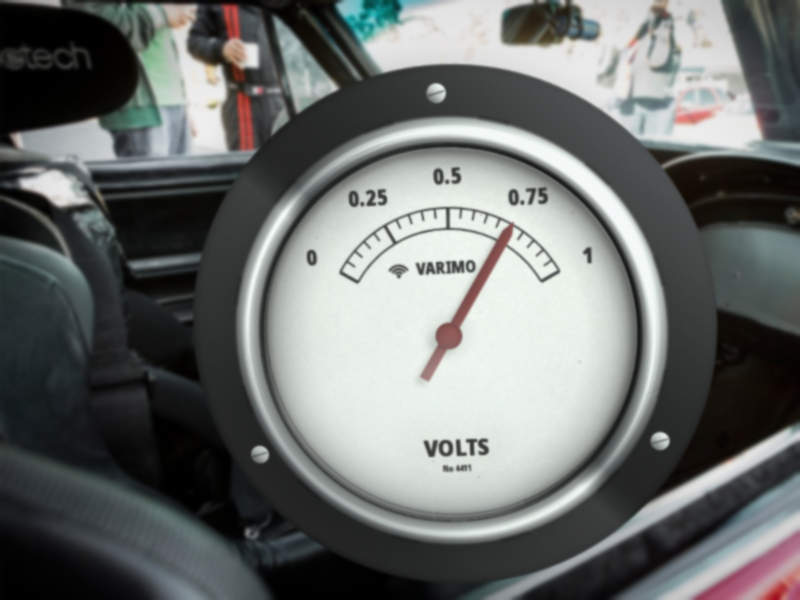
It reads **0.75** V
